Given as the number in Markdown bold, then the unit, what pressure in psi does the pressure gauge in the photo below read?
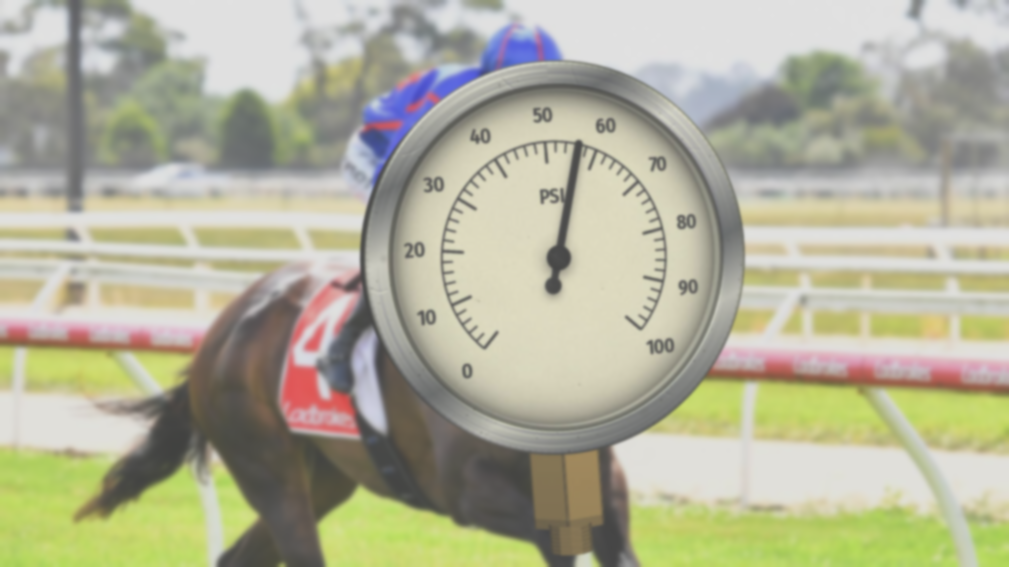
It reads **56** psi
